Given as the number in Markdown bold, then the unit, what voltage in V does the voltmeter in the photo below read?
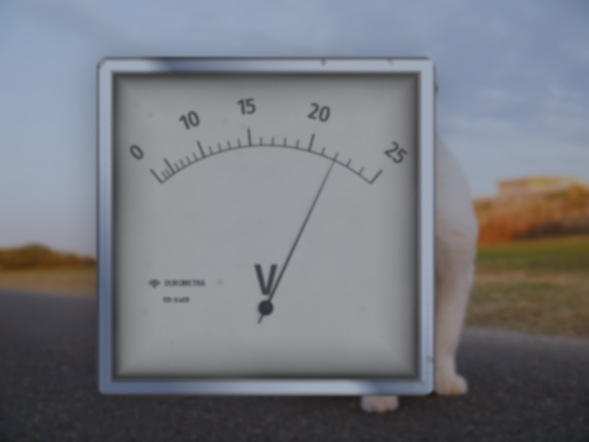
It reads **22** V
